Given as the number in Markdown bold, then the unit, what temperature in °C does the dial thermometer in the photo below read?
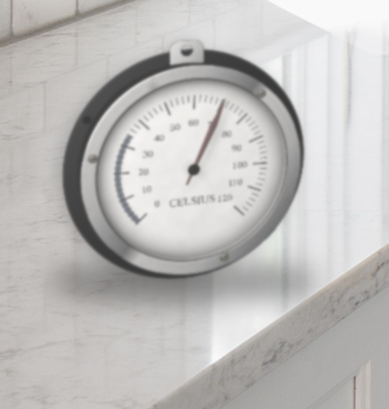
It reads **70** °C
